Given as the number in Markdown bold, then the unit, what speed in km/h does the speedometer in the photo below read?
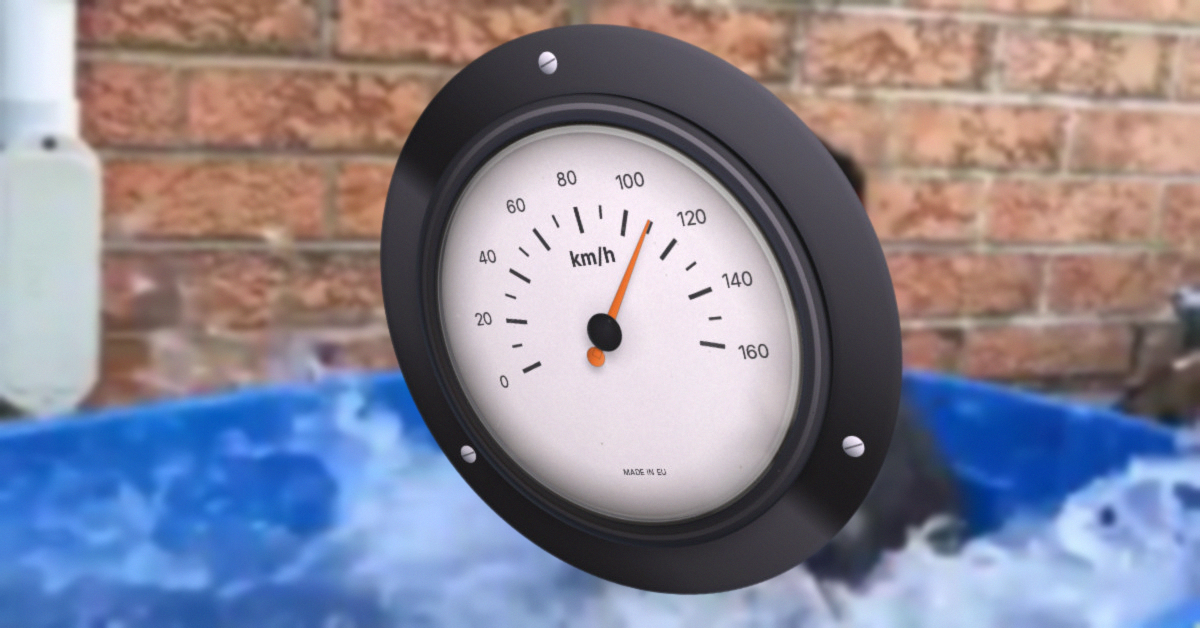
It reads **110** km/h
